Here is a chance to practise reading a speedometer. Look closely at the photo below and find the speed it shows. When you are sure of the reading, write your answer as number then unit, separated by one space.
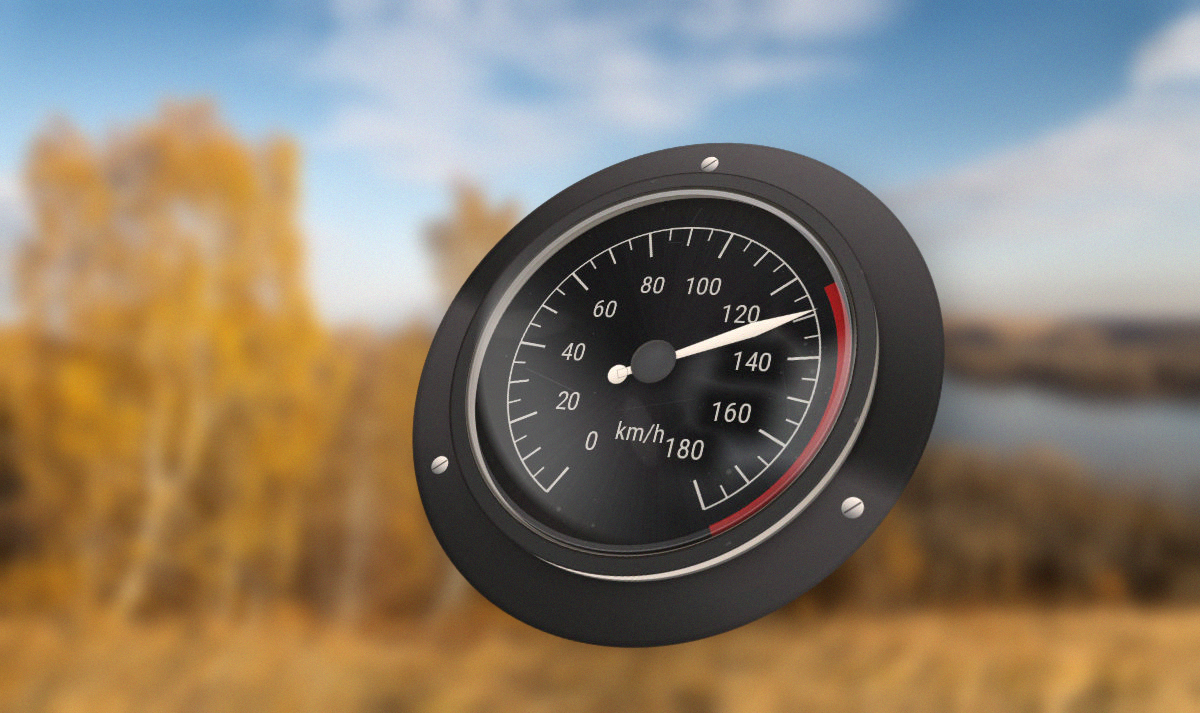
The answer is 130 km/h
